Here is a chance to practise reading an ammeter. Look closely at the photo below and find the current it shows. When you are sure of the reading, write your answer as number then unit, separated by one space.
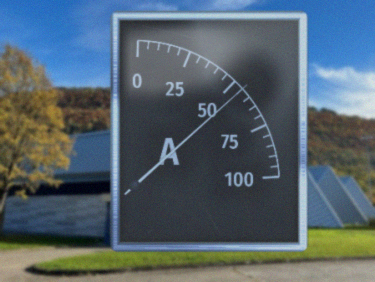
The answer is 55 A
